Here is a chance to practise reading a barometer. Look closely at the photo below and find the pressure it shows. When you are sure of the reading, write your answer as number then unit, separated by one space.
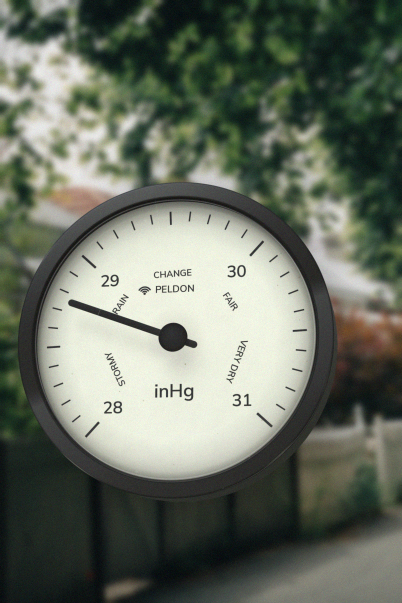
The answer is 28.75 inHg
